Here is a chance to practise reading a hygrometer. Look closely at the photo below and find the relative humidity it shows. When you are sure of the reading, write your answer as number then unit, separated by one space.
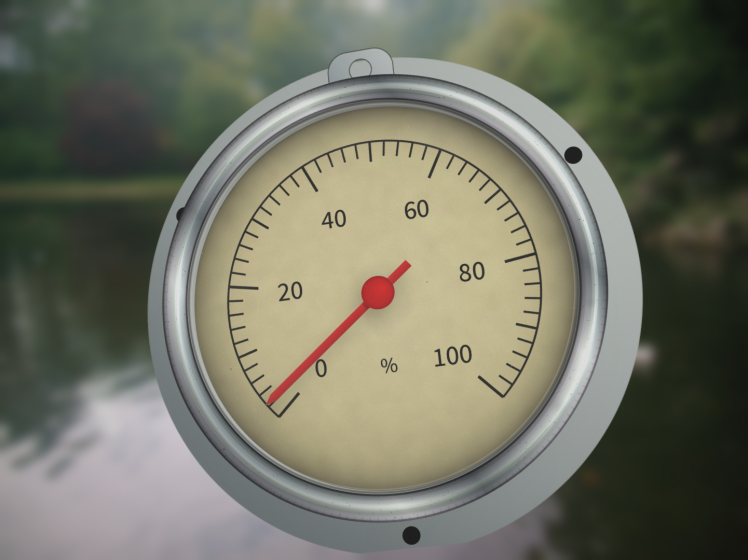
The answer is 2 %
